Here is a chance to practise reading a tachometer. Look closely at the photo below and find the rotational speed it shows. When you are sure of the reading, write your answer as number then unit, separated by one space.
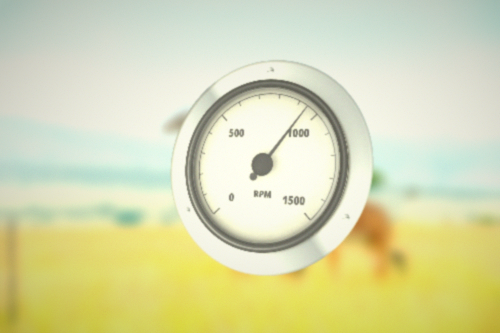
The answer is 950 rpm
